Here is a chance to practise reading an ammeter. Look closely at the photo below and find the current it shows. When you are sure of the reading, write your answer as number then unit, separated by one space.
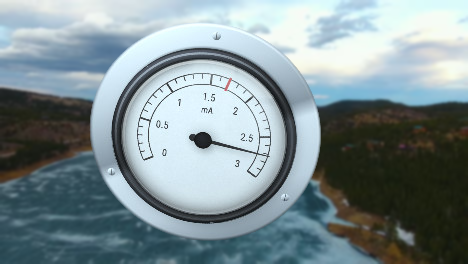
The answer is 2.7 mA
